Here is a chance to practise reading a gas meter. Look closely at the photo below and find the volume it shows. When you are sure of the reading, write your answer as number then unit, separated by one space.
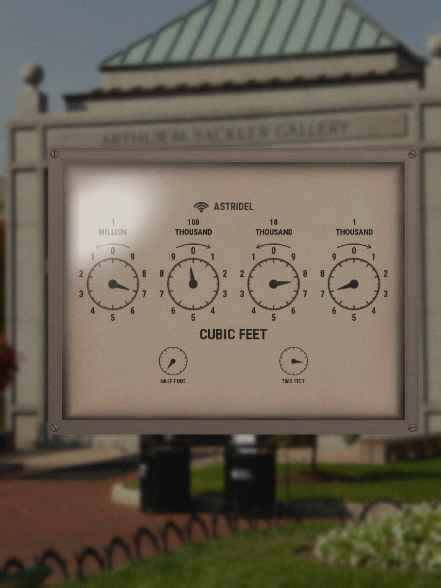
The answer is 697700 ft³
